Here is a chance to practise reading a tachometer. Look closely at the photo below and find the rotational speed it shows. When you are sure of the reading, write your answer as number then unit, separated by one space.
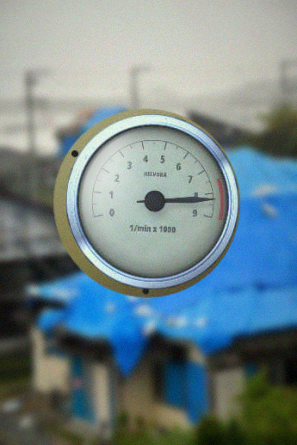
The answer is 8250 rpm
